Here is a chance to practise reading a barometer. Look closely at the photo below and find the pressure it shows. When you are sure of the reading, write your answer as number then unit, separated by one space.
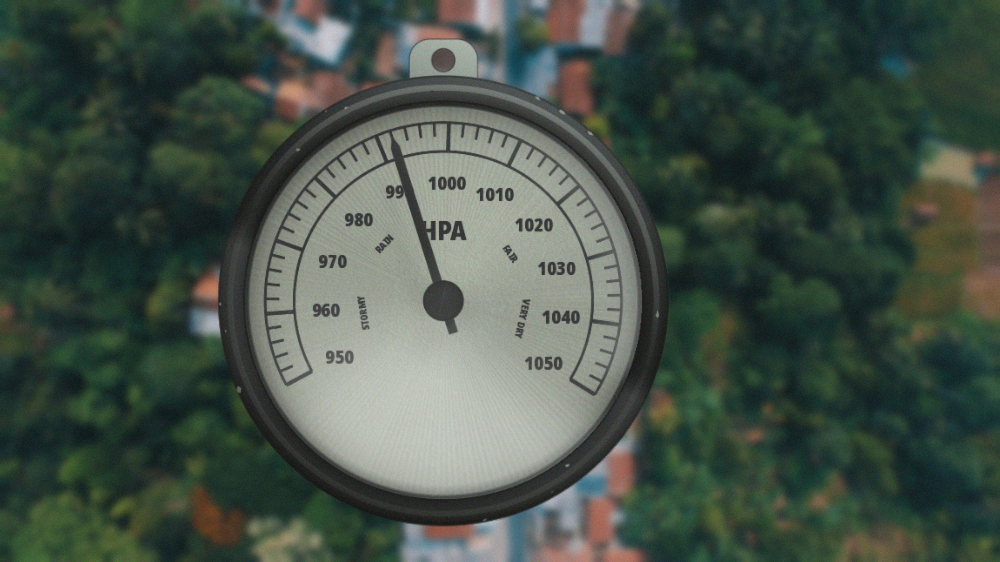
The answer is 992 hPa
